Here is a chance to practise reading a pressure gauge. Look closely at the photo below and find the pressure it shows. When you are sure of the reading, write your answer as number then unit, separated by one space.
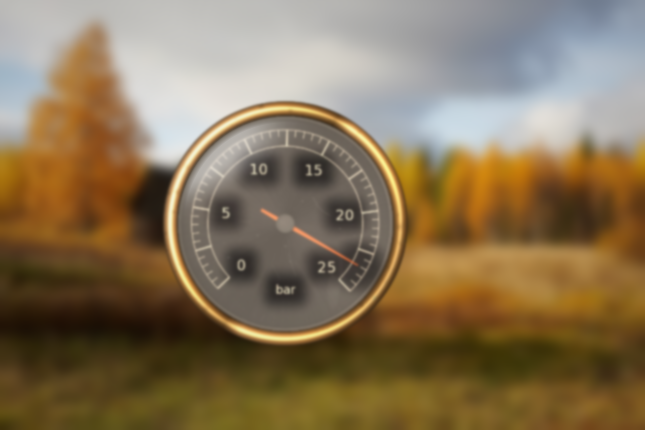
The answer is 23.5 bar
